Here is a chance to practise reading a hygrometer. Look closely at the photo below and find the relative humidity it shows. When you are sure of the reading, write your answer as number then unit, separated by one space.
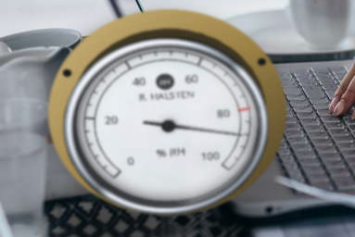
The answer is 88 %
